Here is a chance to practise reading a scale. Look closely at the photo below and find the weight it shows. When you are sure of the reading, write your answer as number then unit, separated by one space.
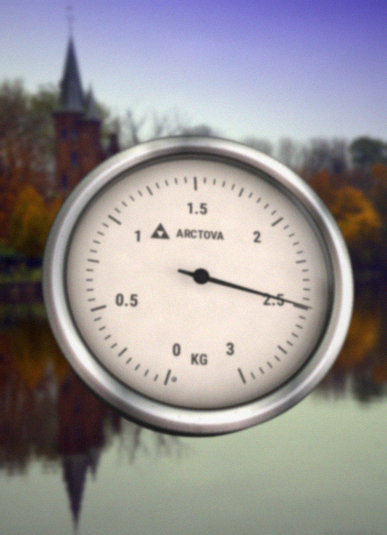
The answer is 2.5 kg
